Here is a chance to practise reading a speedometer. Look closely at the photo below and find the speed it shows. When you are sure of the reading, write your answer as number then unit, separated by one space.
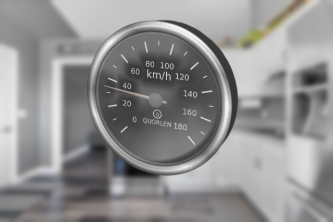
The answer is 35 km/h
